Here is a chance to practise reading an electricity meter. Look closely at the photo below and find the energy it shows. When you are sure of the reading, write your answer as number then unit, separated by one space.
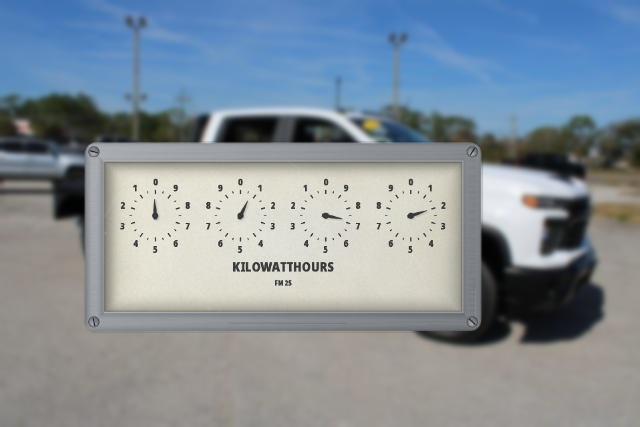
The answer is 72 kWh
